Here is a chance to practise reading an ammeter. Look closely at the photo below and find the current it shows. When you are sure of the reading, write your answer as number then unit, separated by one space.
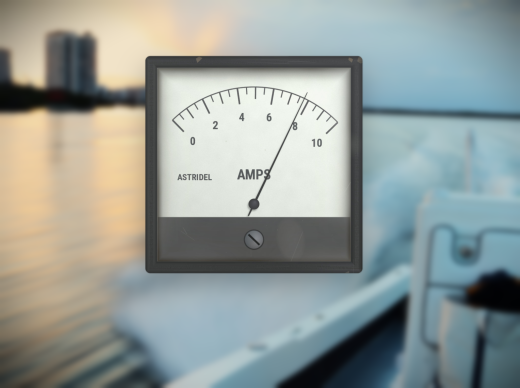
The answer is 7.75 A
